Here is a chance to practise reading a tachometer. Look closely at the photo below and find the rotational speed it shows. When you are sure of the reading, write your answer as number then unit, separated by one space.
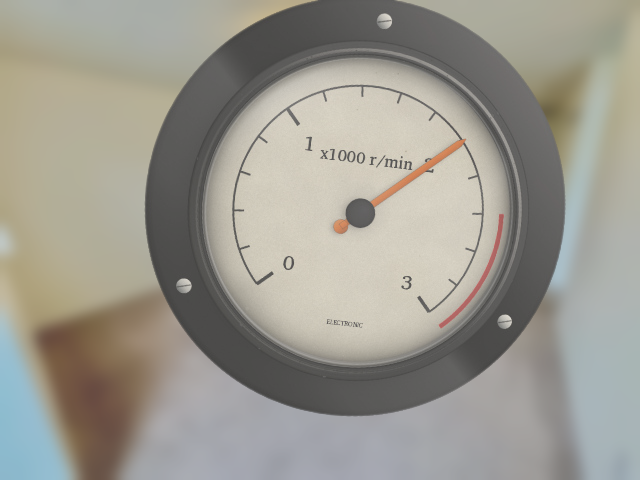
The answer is 2000 rpm
